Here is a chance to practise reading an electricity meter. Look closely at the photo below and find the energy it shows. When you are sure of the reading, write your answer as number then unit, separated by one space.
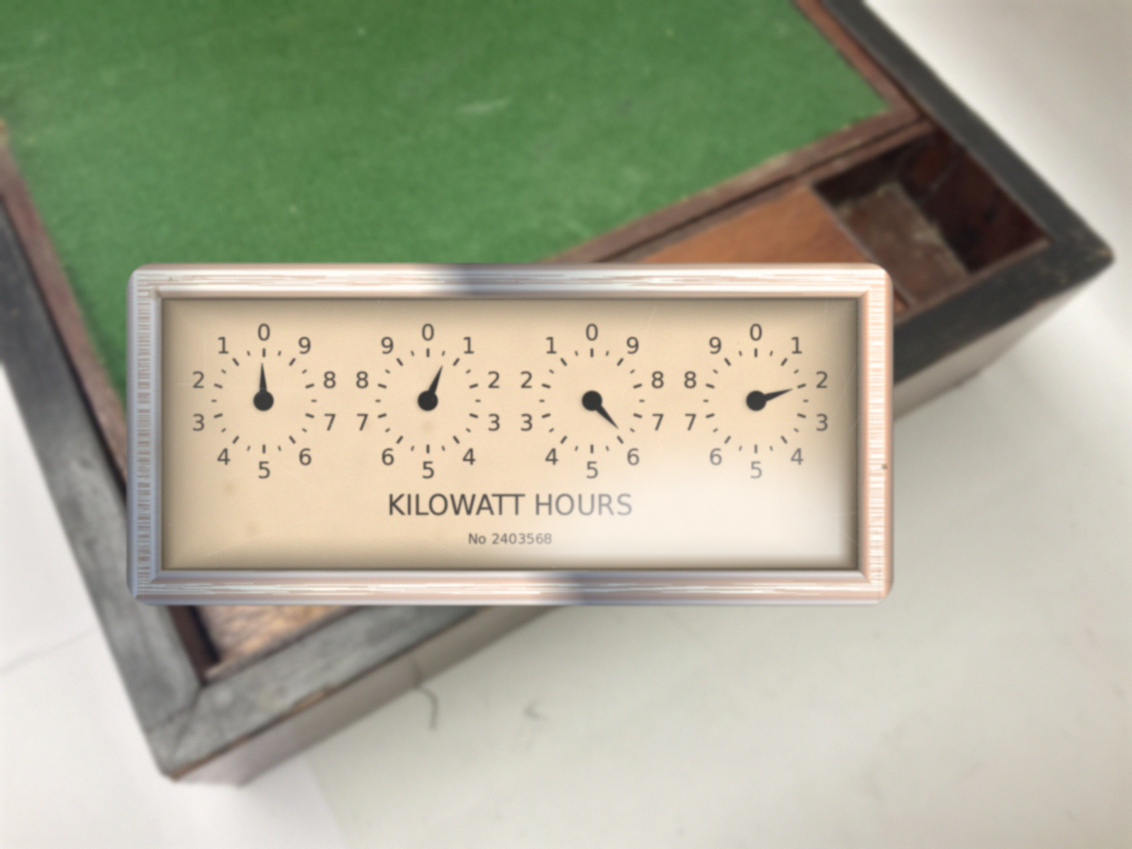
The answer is 62 kWh
